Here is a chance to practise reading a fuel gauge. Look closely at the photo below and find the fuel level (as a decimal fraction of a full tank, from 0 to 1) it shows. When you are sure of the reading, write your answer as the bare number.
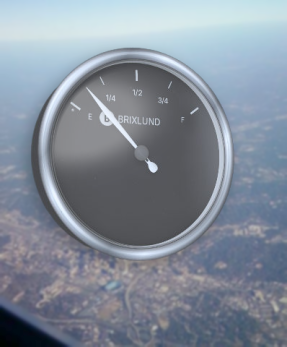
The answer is 0.125
